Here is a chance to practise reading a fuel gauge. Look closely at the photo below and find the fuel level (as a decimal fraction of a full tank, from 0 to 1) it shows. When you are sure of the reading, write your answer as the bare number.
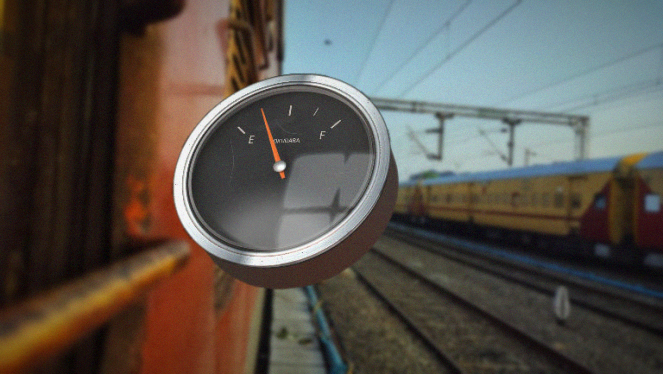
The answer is 0.25
